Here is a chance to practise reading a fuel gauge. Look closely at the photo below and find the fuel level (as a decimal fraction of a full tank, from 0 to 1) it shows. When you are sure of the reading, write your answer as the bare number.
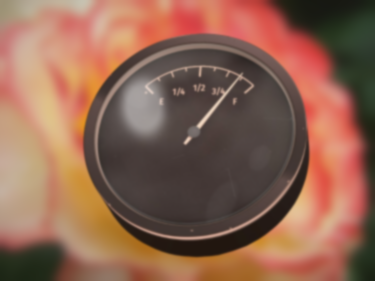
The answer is 0.875
